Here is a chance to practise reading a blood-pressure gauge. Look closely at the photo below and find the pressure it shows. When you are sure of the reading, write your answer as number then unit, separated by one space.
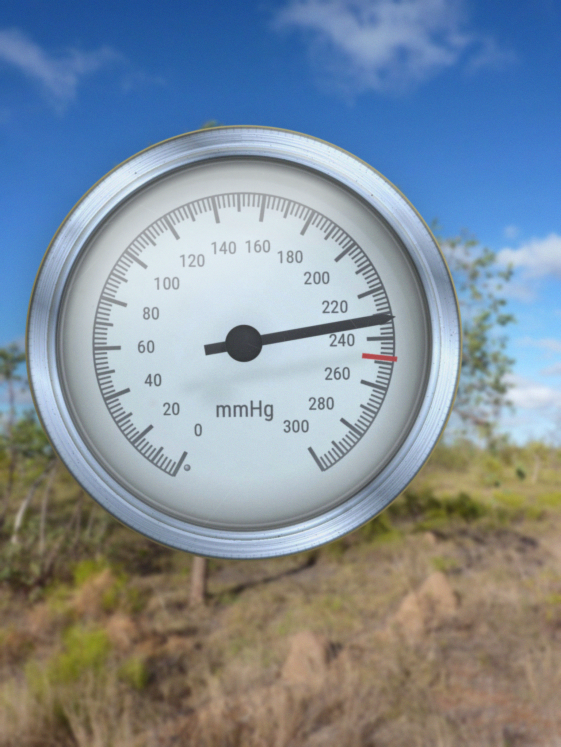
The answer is 232 mmHg
